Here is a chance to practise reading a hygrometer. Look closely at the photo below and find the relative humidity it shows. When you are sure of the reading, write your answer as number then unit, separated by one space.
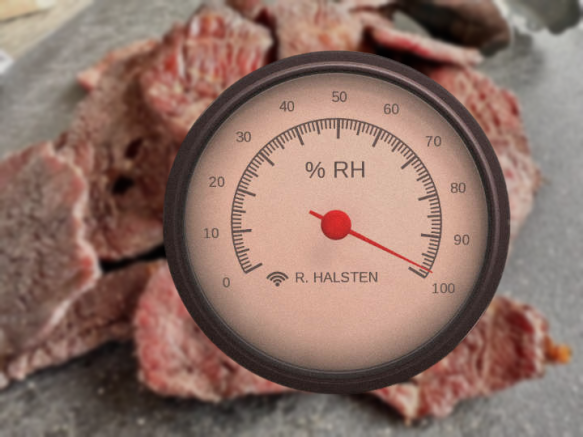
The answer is 98 %
